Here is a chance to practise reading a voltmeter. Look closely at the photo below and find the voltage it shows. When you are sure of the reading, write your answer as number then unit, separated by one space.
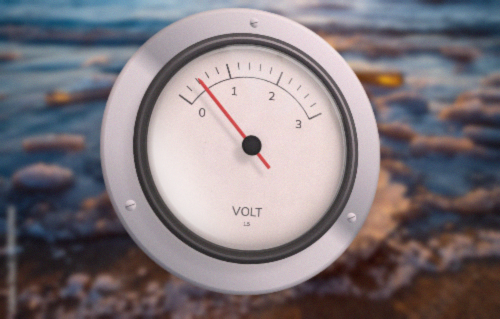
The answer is 0.4 V
